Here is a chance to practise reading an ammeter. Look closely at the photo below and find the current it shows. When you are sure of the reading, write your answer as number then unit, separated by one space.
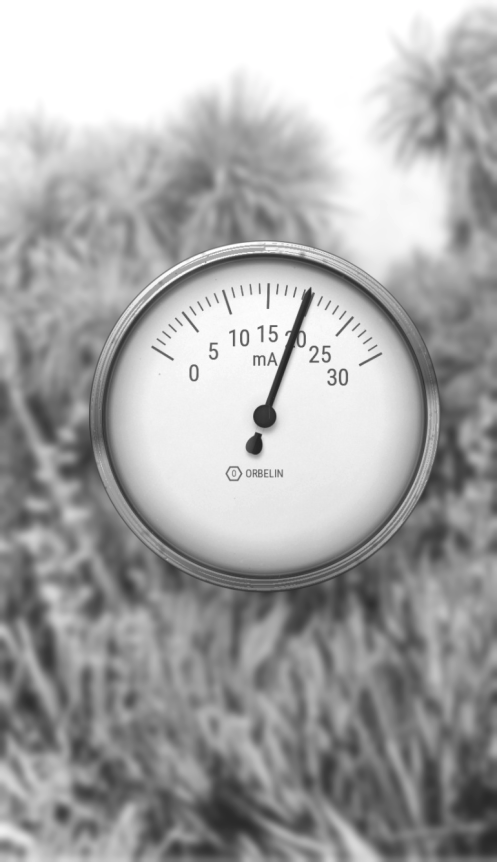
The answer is 19.5 mA
